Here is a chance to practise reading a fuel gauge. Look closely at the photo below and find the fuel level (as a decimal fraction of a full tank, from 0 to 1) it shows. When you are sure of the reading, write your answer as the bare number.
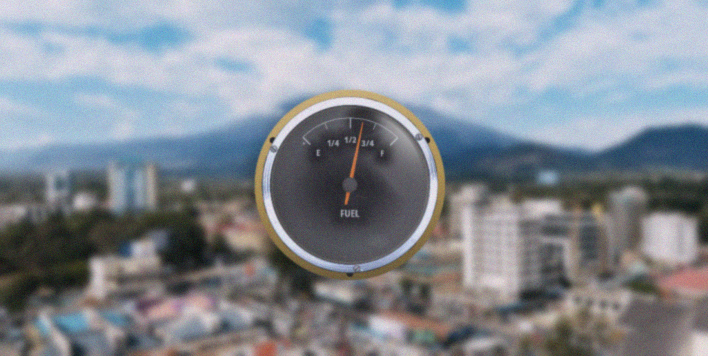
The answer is 0.625
